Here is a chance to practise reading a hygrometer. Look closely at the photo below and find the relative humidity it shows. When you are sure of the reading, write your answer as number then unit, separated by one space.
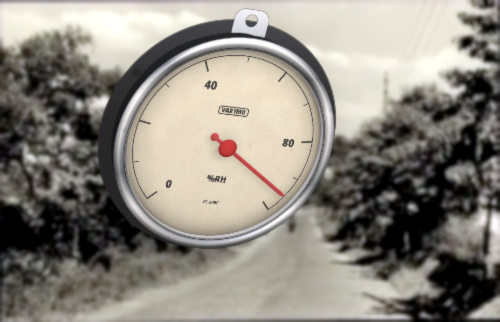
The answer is 95 %
